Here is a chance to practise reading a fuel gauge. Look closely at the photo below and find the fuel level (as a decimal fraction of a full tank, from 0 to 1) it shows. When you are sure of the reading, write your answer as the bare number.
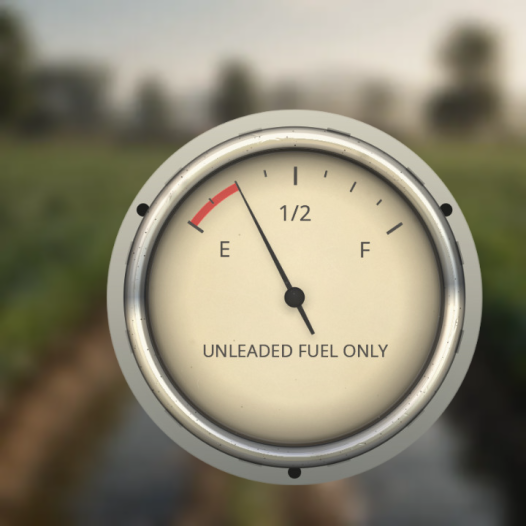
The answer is 0.25
